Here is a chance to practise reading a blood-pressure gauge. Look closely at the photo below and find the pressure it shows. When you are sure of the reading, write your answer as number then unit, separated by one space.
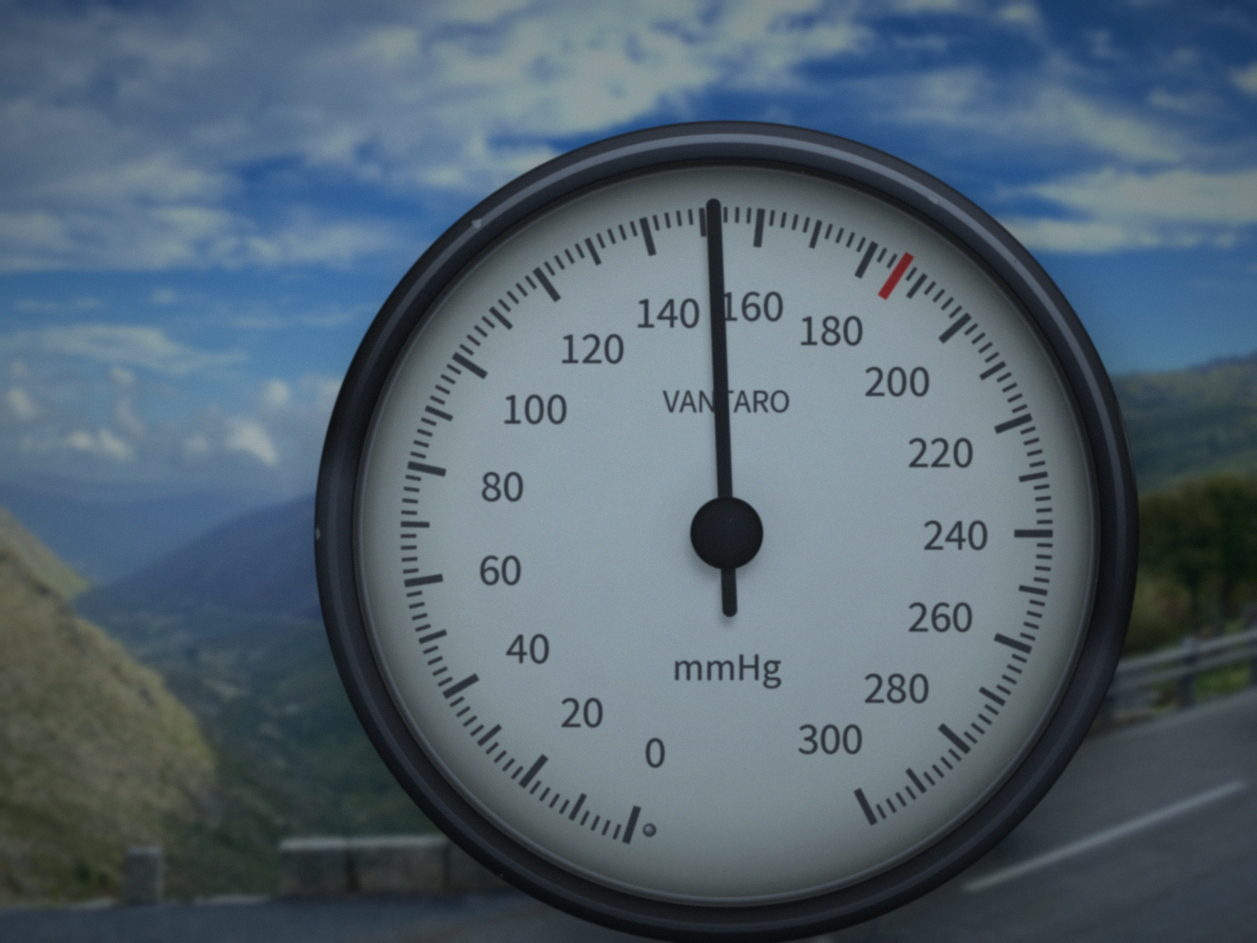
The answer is 152 mmHg
